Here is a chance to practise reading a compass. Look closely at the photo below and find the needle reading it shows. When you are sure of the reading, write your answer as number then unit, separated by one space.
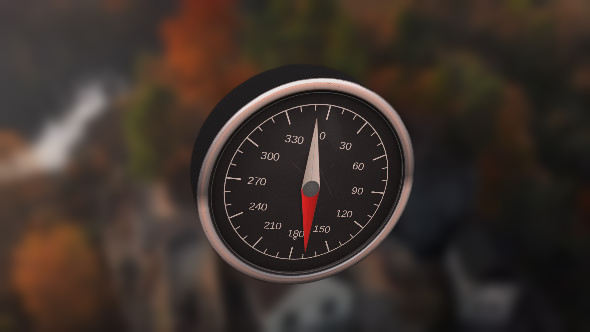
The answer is 170 °
